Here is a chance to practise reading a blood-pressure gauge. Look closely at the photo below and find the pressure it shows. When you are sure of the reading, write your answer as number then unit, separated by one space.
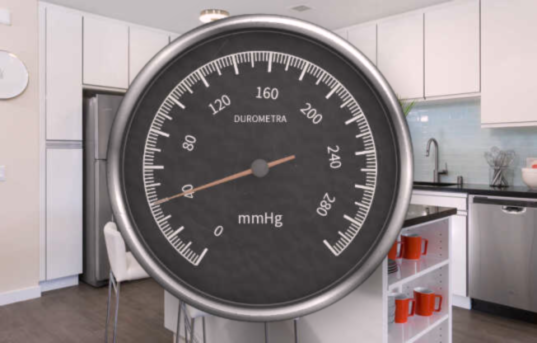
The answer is 40 mmHg
